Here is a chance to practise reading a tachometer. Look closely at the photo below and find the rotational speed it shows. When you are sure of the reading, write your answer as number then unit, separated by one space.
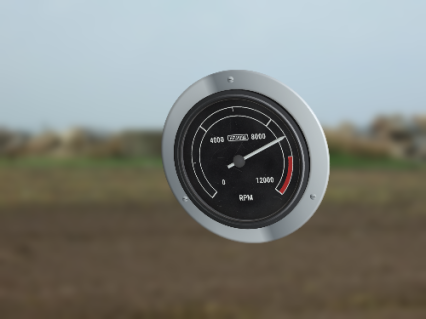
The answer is 9000 rpm
